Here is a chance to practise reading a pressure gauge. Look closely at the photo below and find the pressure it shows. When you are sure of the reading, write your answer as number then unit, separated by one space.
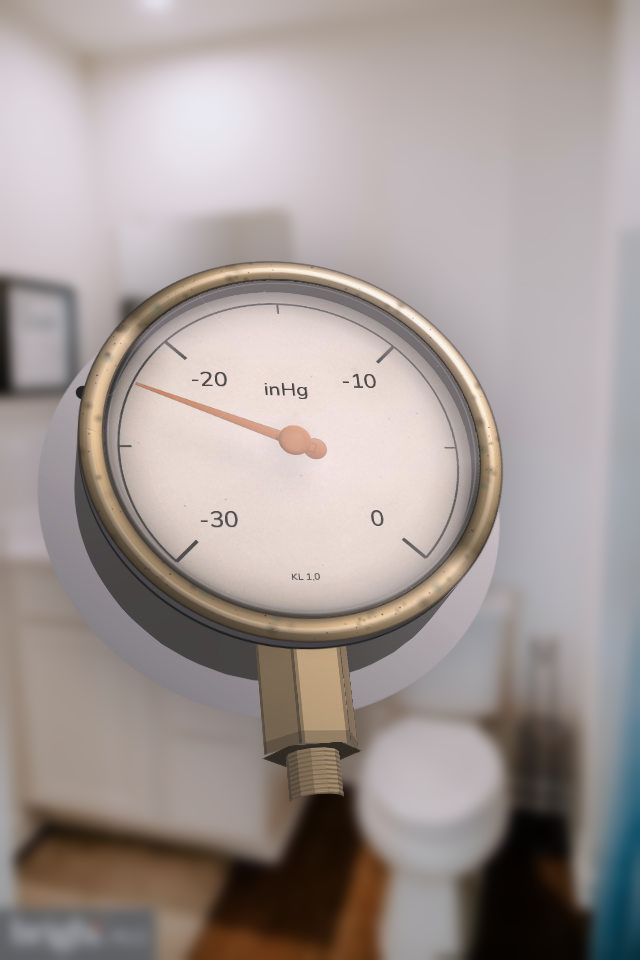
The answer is -22.5 inHg
